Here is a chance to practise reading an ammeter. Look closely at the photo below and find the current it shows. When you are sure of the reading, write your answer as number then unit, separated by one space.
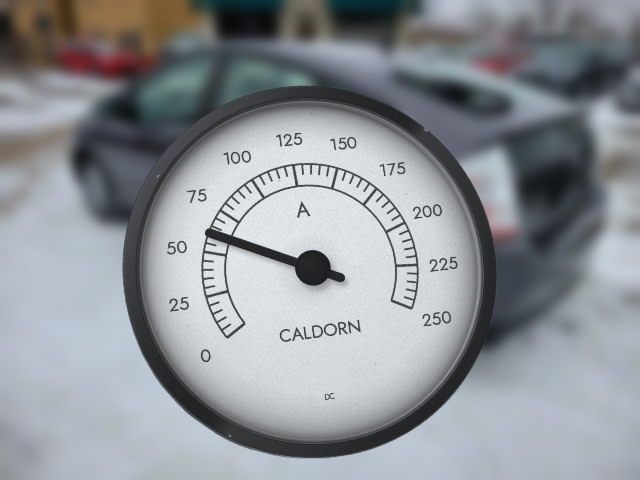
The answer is 60 A
